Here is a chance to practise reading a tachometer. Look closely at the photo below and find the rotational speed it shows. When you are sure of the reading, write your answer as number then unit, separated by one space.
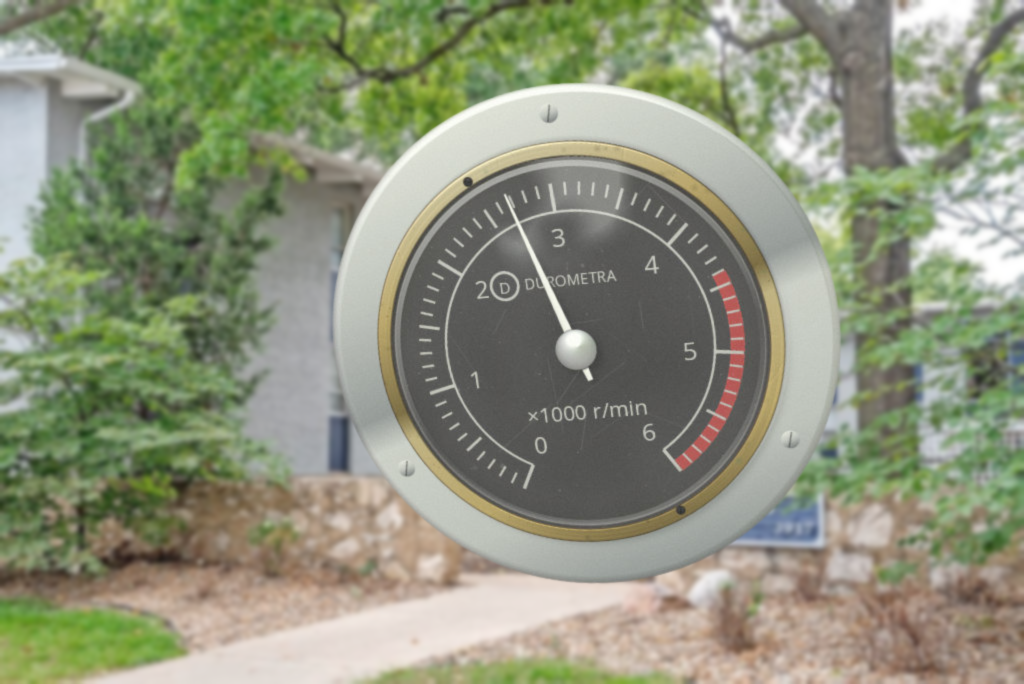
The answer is 2700 rpm
